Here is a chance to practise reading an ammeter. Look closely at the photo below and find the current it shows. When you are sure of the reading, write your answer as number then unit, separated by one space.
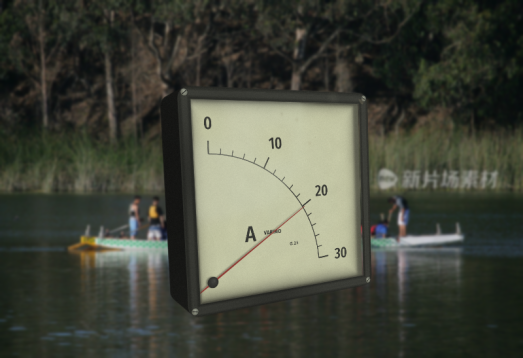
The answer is 20 A
